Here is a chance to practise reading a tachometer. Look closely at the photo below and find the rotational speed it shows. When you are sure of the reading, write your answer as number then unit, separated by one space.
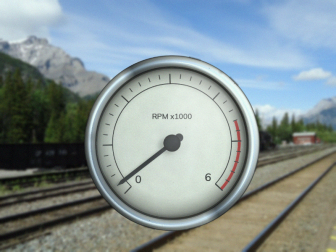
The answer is 200 rpm
